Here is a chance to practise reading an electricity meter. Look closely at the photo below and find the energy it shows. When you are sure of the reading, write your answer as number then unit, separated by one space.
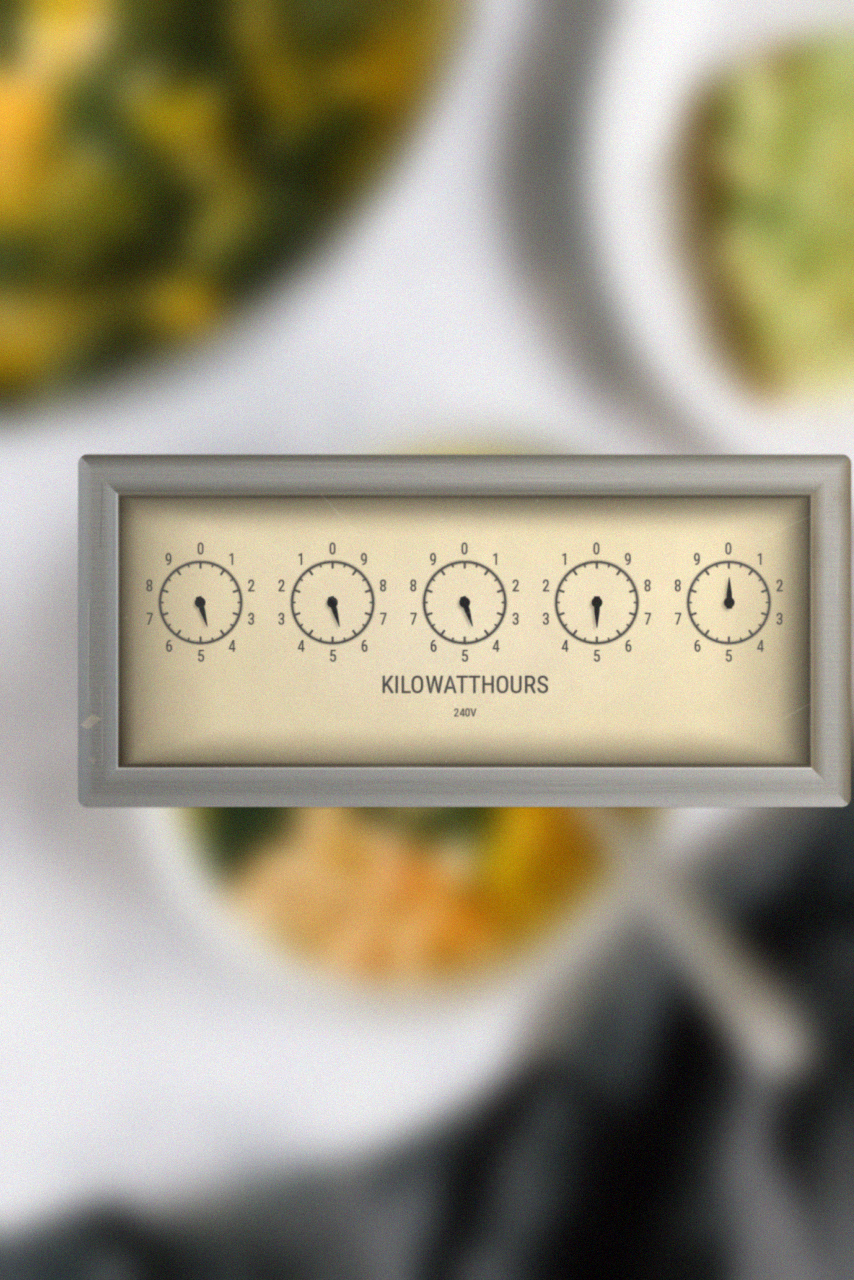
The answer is 45450 kWh
